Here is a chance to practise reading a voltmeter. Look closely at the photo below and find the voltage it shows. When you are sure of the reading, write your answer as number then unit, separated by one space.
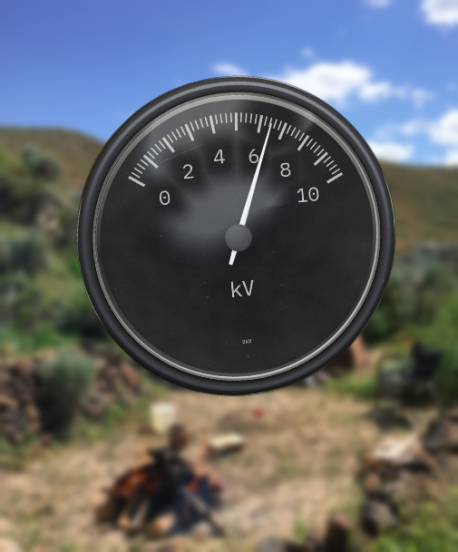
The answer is 6.4 kV
